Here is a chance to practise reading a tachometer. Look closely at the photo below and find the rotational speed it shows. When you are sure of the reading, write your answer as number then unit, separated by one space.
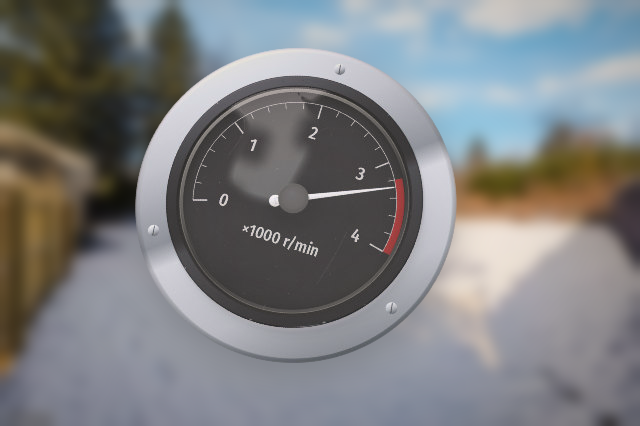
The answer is 3300 rpm
